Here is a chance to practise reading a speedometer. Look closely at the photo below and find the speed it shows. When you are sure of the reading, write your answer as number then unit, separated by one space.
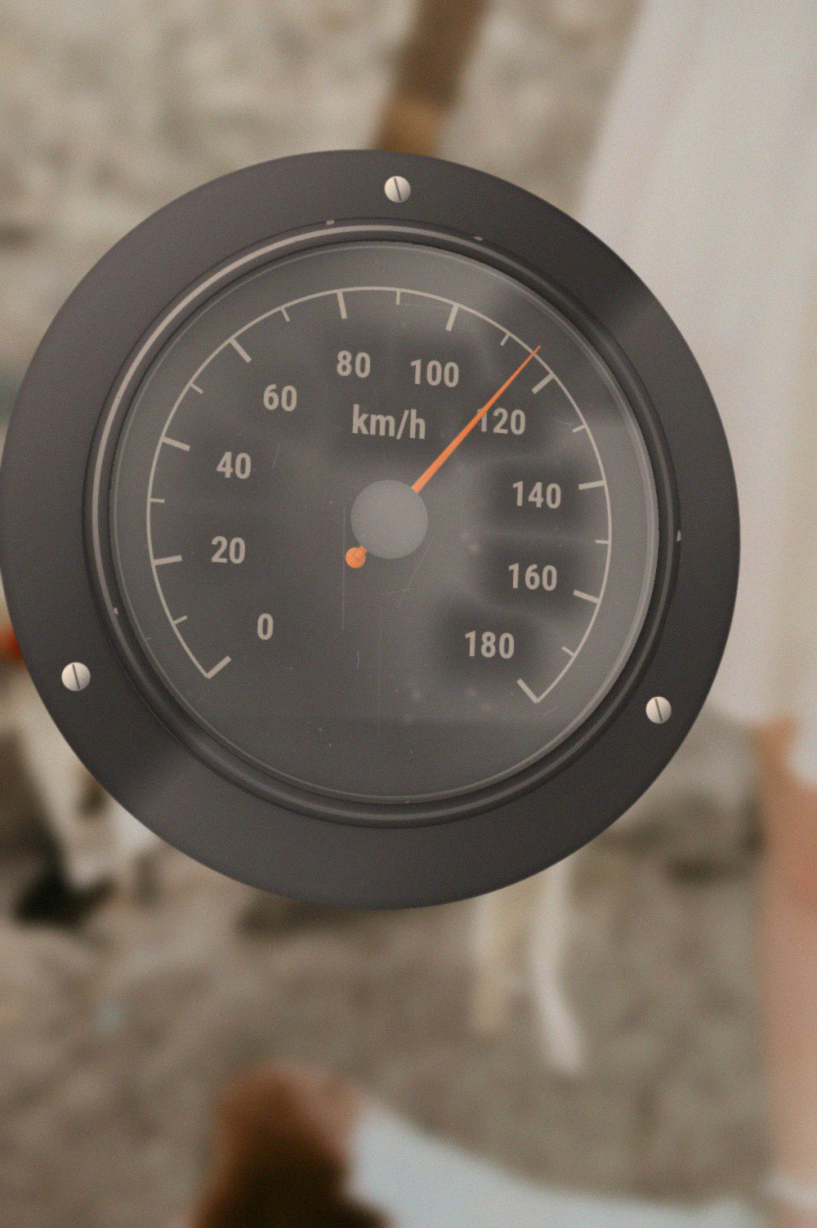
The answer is 115 km/h
